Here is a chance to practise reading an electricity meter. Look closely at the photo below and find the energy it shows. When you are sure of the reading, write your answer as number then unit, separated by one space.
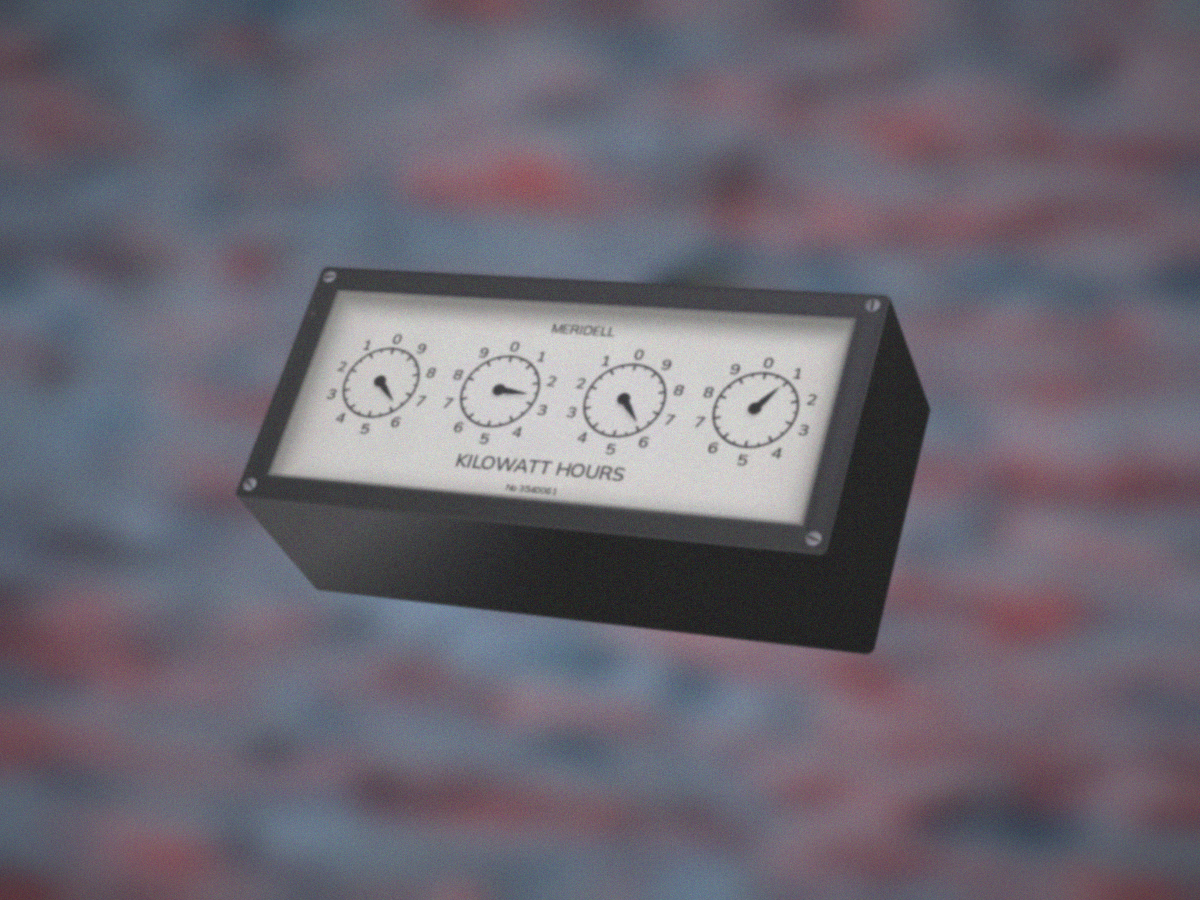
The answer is 6261 kWh
